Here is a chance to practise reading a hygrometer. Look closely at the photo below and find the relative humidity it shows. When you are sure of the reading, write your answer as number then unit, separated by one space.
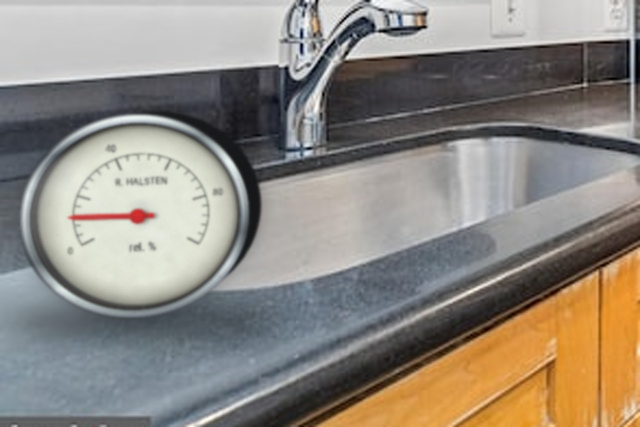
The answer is 12 %
